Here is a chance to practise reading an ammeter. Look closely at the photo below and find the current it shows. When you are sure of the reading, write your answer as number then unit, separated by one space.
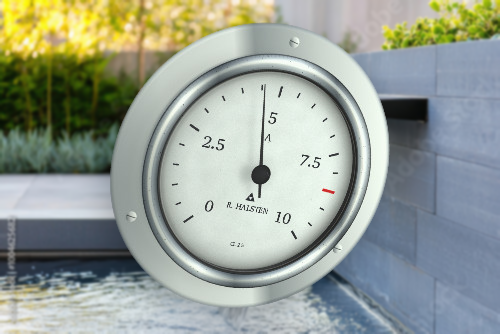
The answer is 4.5 A
